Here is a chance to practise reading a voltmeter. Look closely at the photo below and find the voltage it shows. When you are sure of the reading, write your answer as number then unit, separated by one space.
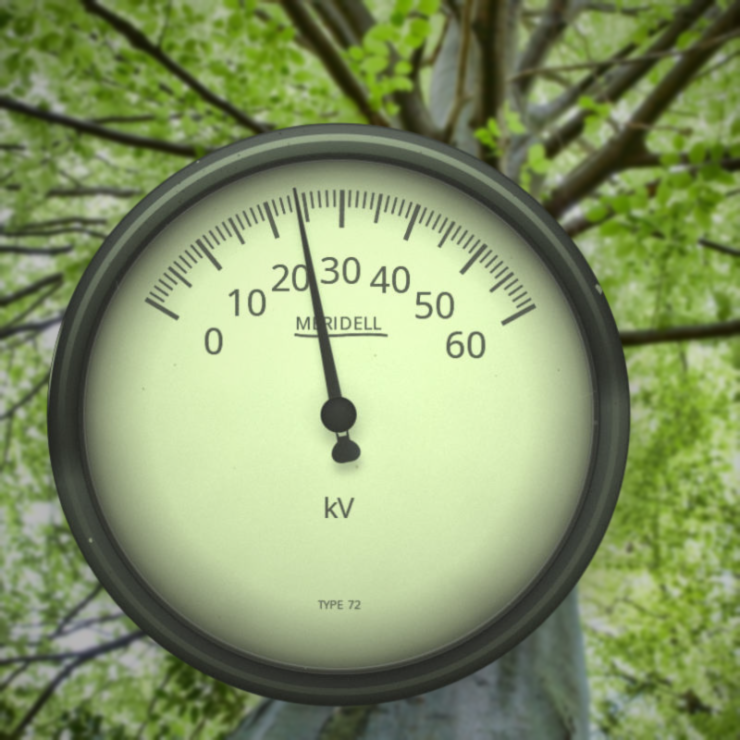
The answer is 24 kV
